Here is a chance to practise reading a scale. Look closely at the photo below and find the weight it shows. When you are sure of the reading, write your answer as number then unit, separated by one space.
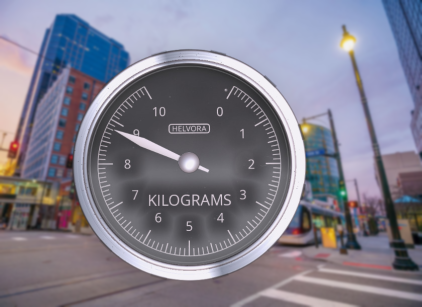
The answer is 8.8 kg
